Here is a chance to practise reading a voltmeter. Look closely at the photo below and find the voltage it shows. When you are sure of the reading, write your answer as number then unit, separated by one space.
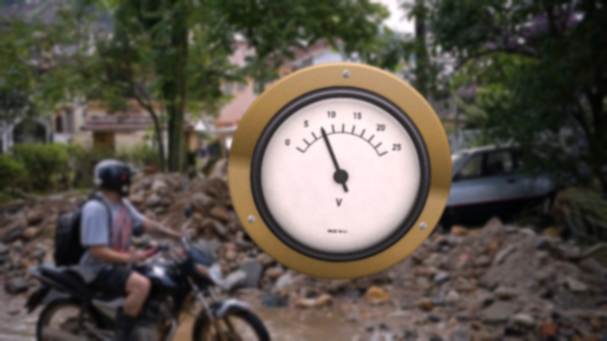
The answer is 7.5 V
